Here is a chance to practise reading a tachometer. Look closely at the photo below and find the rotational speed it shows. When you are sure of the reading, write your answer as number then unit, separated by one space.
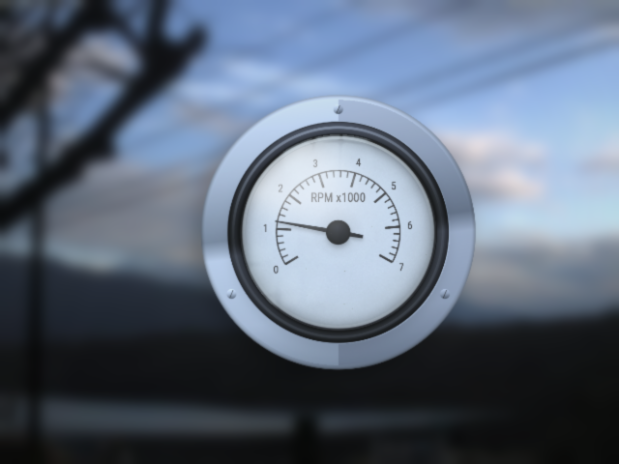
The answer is 1200 rpm
